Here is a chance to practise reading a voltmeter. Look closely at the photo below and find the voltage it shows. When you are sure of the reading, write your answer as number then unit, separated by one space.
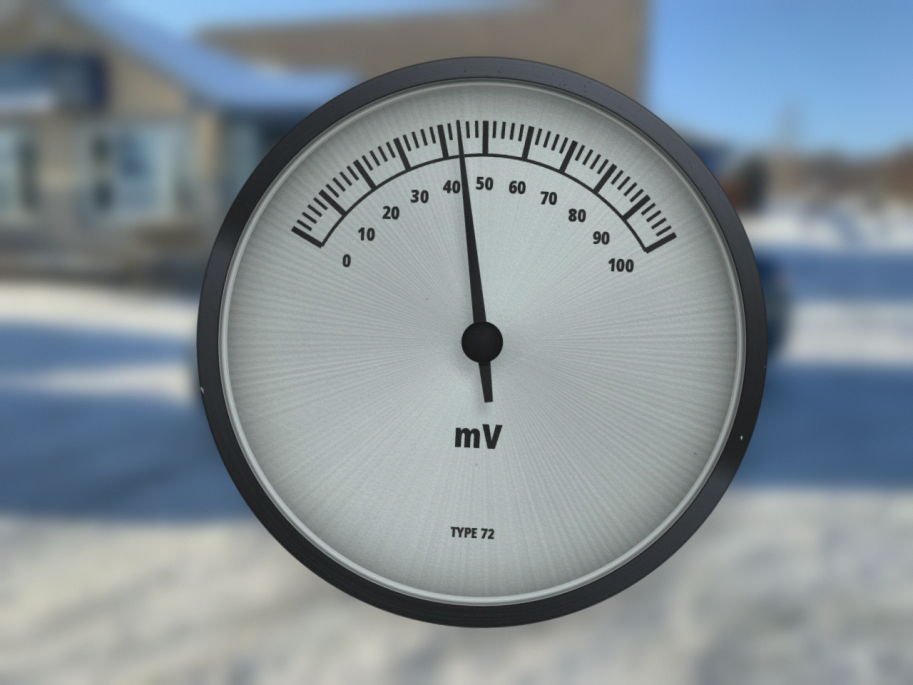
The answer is 44 mV
